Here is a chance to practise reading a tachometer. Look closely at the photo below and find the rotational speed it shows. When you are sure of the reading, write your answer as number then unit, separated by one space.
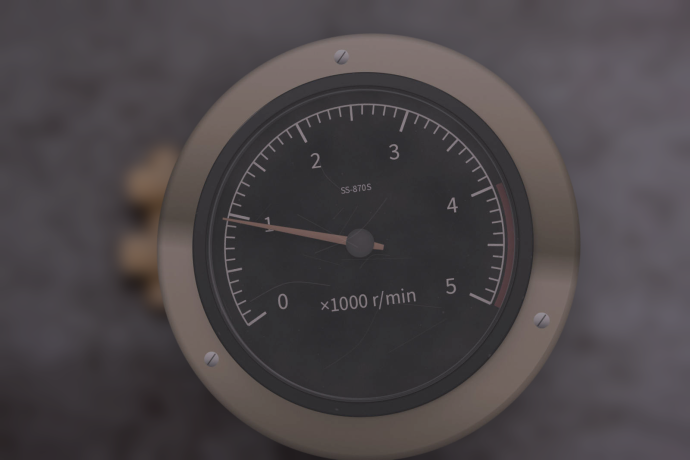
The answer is 950 rpm
